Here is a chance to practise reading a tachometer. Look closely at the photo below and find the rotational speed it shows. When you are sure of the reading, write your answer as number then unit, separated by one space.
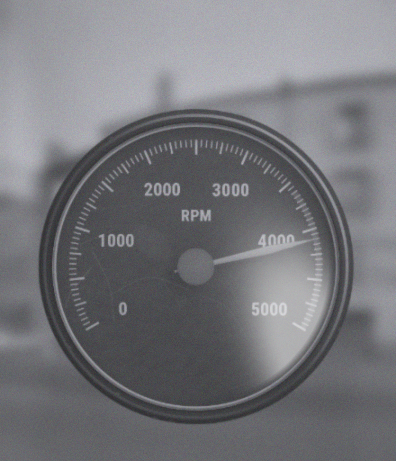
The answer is 4100 rpm
